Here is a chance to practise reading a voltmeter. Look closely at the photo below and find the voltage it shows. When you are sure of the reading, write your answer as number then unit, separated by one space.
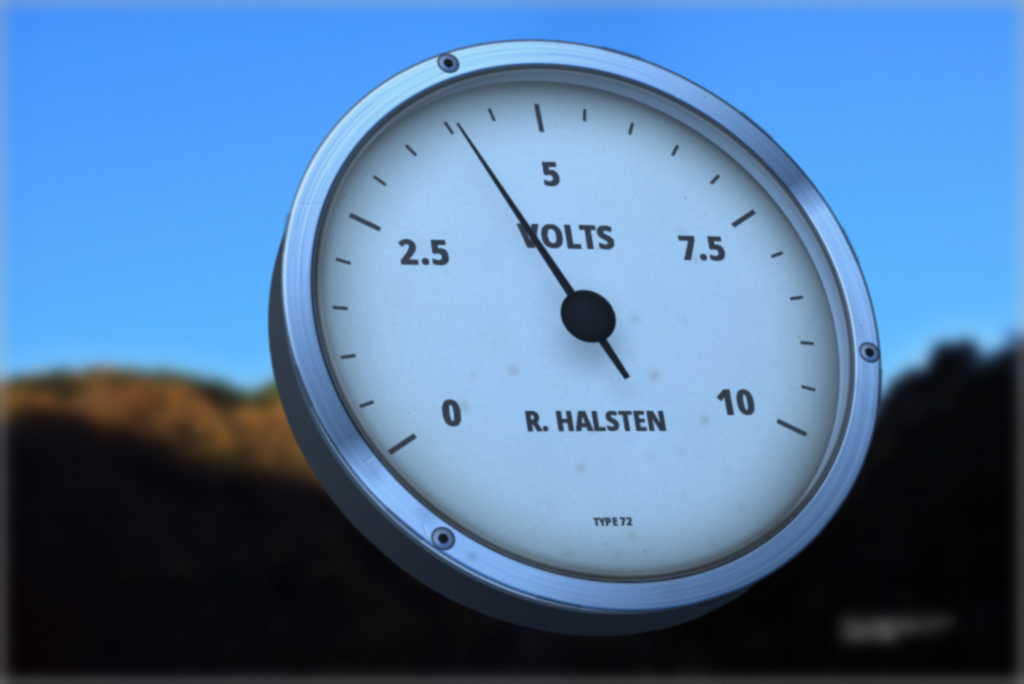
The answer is 4 V
